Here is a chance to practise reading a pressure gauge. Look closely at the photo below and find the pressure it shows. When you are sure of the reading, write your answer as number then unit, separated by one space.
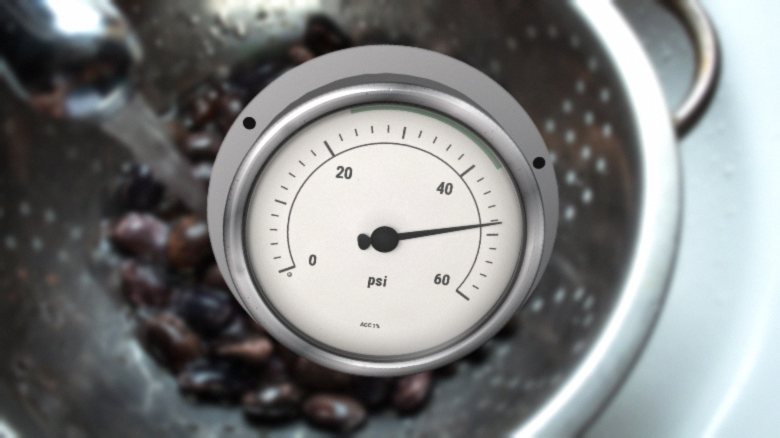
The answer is 48 psi
